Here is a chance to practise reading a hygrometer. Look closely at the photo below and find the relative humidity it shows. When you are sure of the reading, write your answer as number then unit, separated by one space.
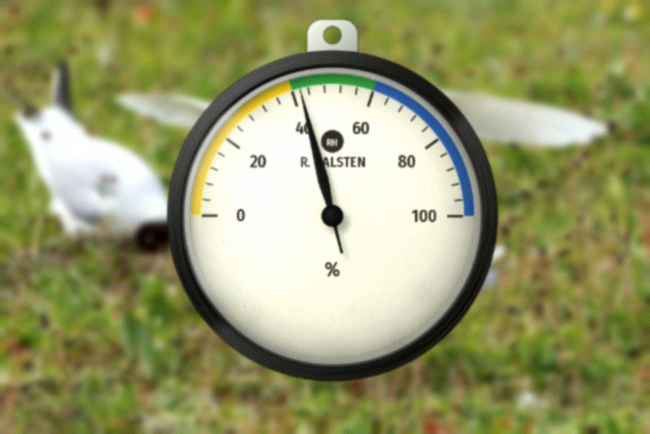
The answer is 42 %
